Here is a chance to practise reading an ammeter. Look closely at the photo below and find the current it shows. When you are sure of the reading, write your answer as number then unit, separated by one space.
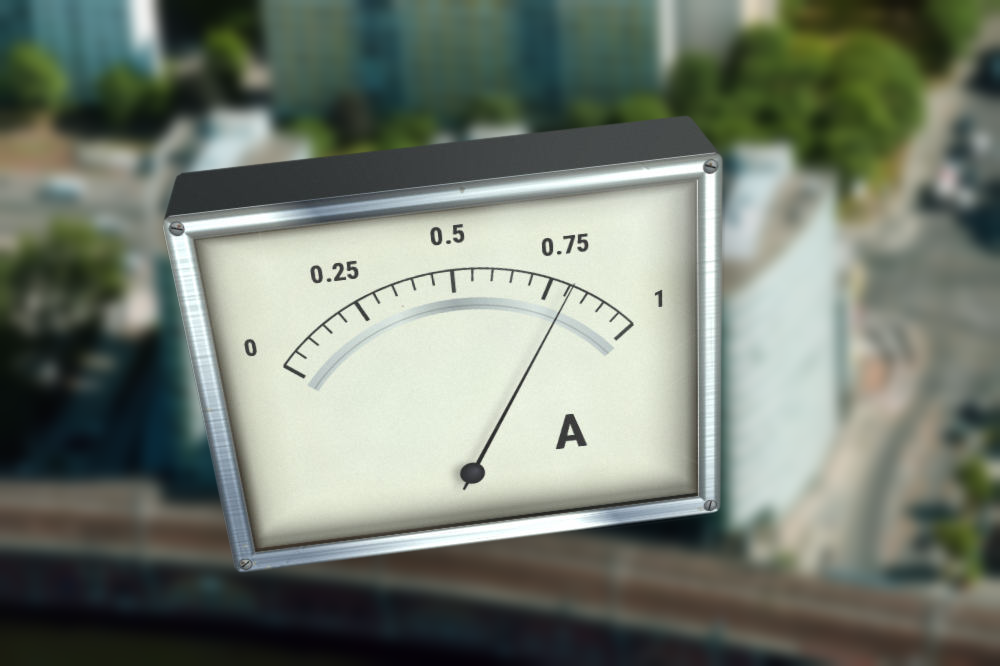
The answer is 0.8 A
